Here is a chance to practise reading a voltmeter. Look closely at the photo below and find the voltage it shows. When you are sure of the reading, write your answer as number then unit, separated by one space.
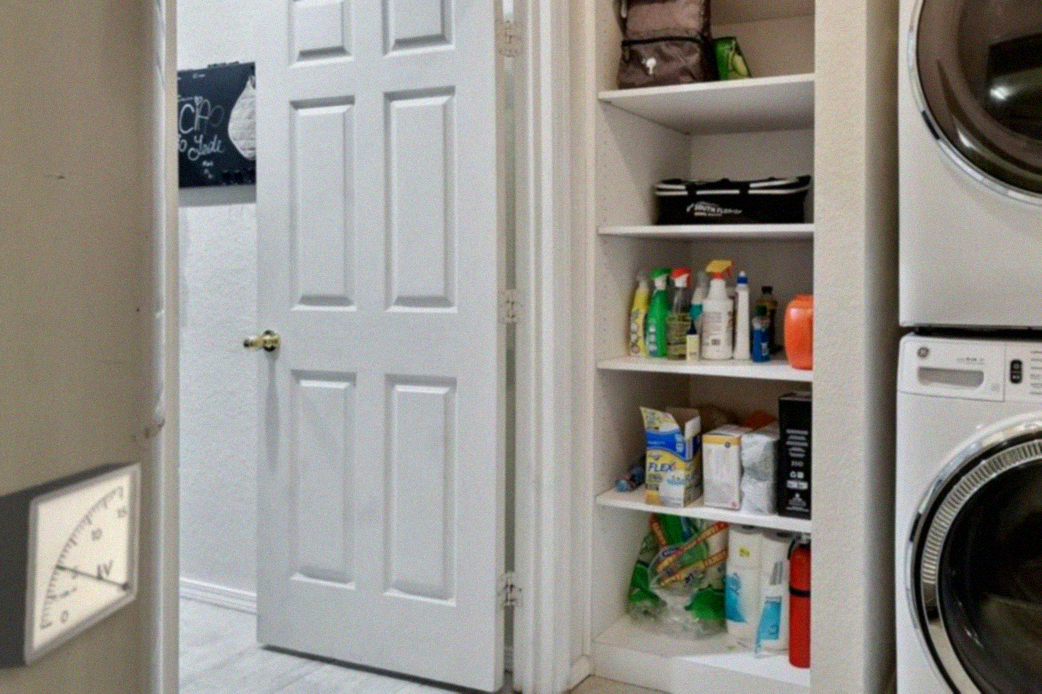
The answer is 5 kV
